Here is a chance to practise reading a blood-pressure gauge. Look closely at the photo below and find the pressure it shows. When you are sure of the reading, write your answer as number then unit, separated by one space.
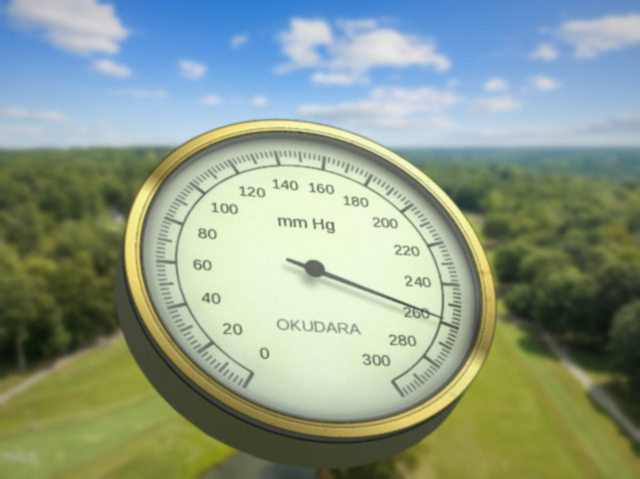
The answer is 260 mmHg
